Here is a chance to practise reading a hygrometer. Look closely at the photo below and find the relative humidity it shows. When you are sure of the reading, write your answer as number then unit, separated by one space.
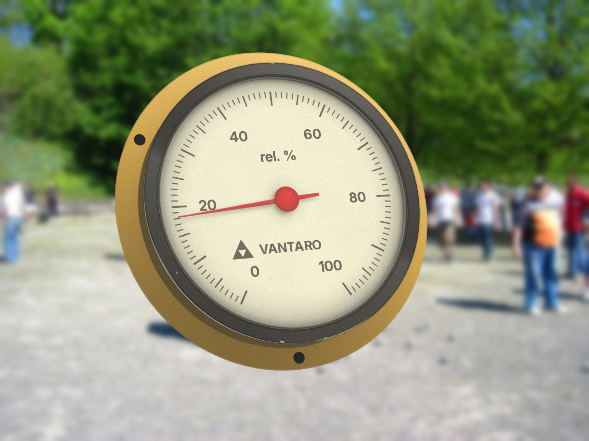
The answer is 18 %
